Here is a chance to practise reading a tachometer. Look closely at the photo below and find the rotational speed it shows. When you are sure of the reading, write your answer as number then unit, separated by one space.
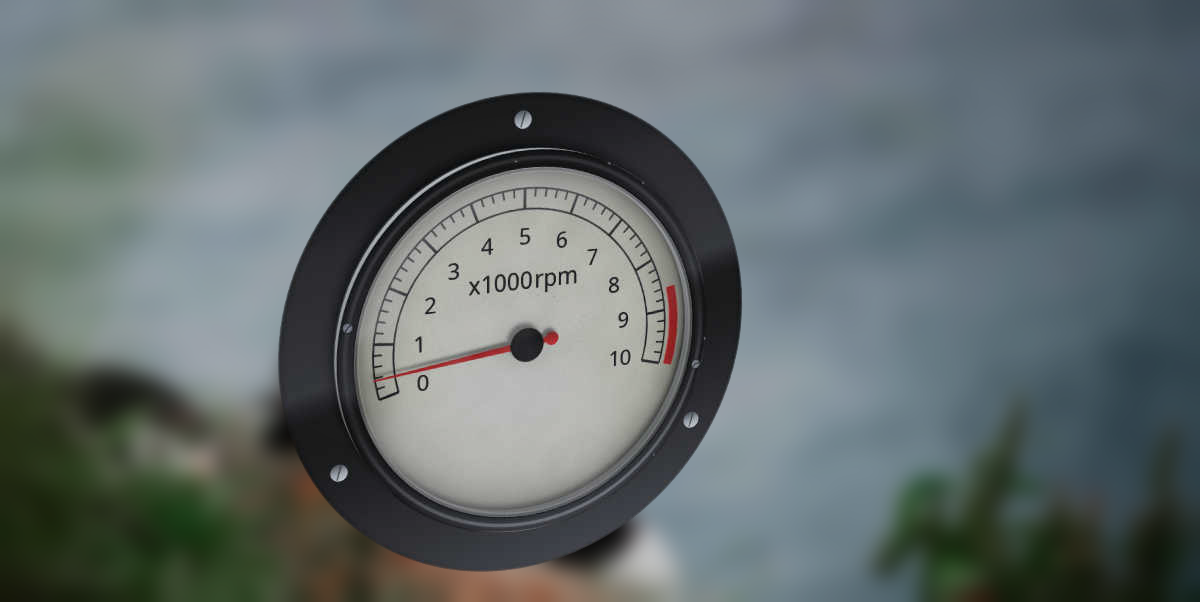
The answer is 400 rpm
